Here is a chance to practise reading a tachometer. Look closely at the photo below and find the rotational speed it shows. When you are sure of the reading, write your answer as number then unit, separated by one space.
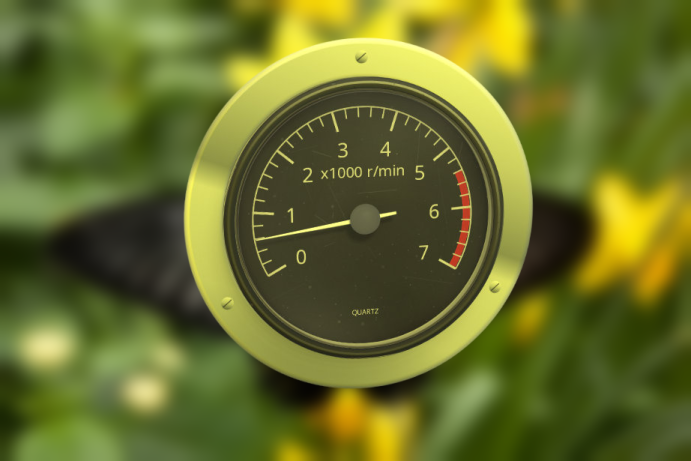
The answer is 600 rpm
